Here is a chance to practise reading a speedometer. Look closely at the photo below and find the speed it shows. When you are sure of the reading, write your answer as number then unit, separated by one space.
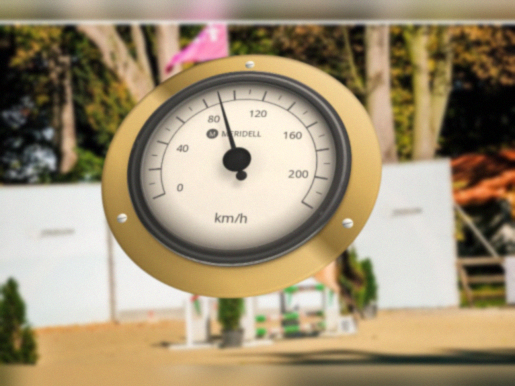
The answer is 90 km/h
